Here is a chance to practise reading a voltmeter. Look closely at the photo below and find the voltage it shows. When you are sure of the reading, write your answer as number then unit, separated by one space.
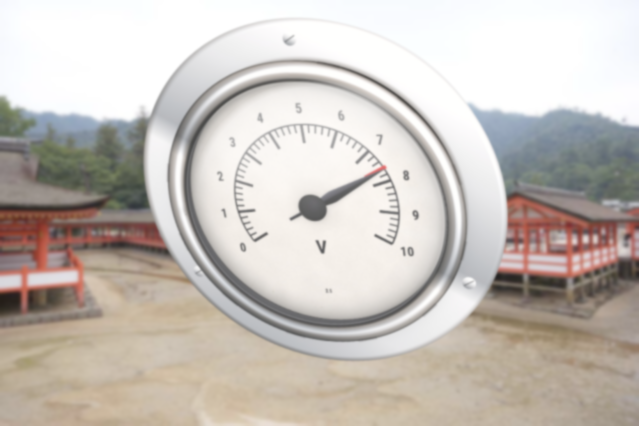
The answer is 7.6 V
